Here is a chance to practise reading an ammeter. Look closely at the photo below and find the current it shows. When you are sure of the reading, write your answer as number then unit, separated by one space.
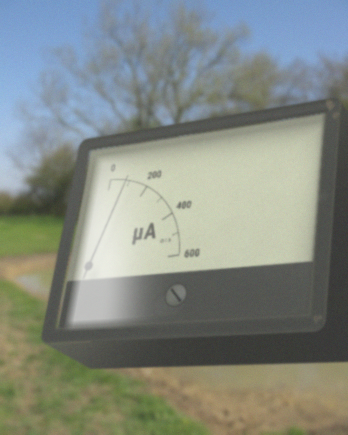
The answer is 100 µA
